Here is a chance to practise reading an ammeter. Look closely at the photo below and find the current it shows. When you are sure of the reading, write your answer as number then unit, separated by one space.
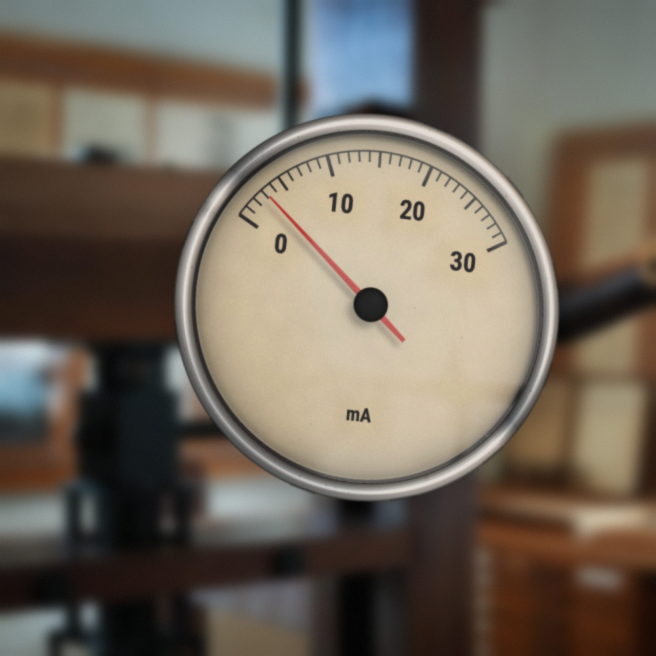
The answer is 3 mA
